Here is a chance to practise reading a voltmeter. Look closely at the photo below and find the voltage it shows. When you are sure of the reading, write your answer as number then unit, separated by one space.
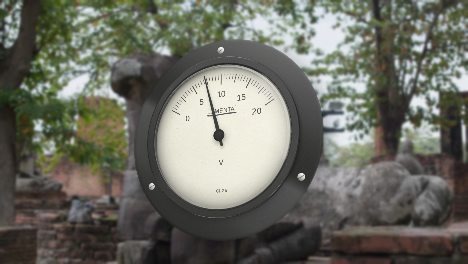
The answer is 7.5 V
